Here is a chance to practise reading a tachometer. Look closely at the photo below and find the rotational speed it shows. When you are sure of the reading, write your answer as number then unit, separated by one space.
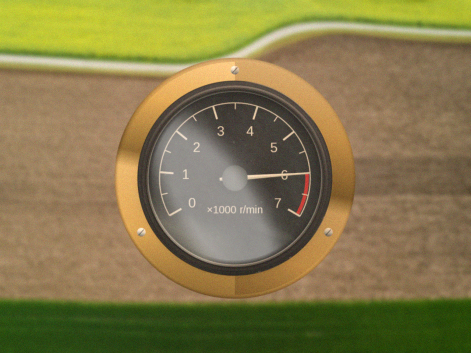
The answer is 6000 rpm
